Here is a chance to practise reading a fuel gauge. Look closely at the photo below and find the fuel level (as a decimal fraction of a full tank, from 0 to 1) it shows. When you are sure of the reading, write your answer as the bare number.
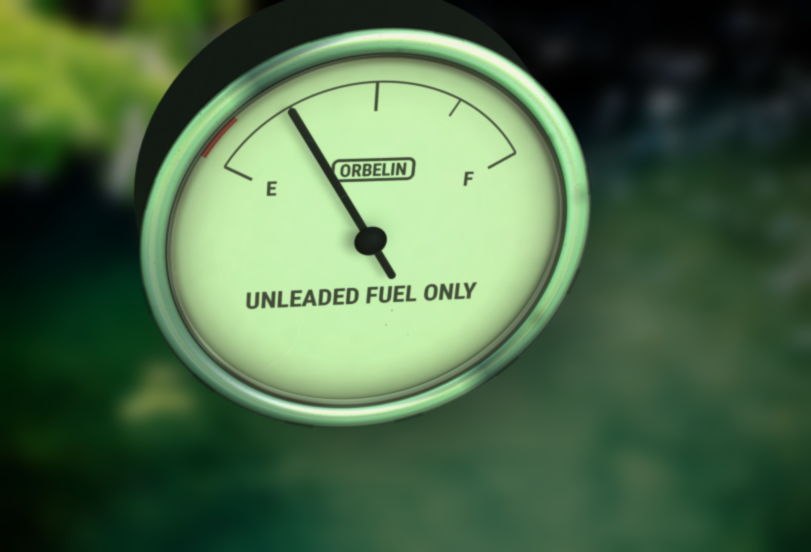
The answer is 0.25
